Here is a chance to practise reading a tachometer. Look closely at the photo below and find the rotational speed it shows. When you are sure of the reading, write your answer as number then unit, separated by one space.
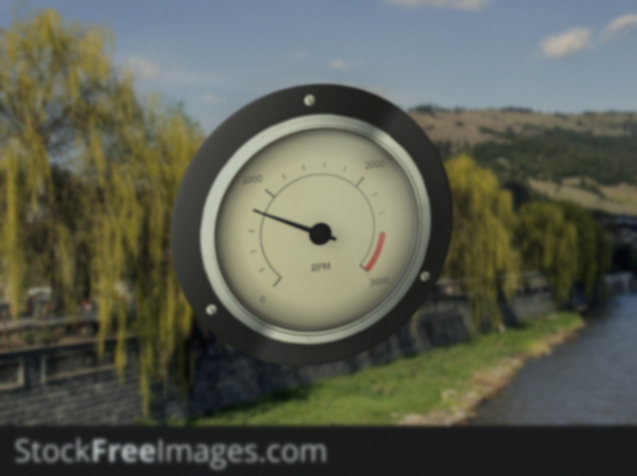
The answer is 800 rpm
